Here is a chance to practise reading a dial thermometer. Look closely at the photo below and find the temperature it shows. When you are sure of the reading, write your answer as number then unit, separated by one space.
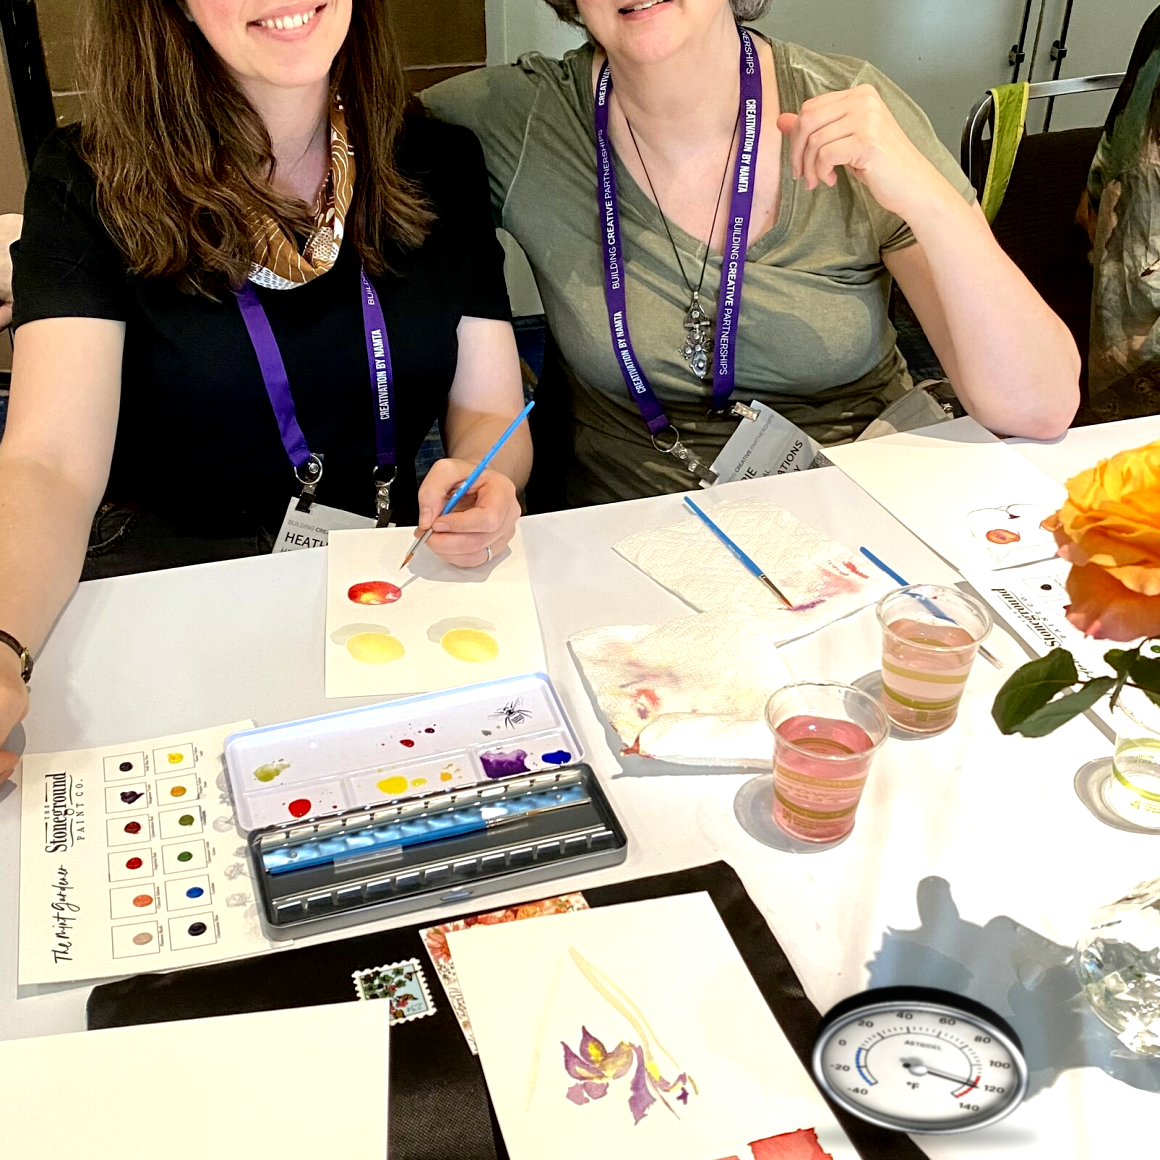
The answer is 120 °F
